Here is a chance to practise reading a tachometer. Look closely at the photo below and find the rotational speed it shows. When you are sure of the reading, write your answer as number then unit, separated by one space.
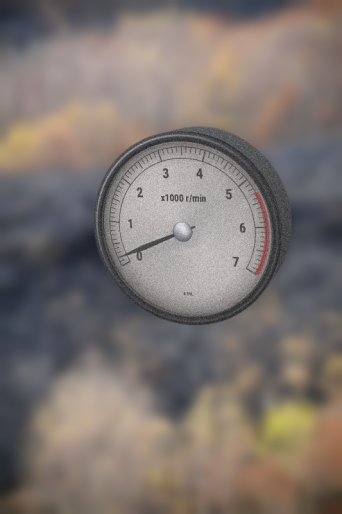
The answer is 200 rpm
